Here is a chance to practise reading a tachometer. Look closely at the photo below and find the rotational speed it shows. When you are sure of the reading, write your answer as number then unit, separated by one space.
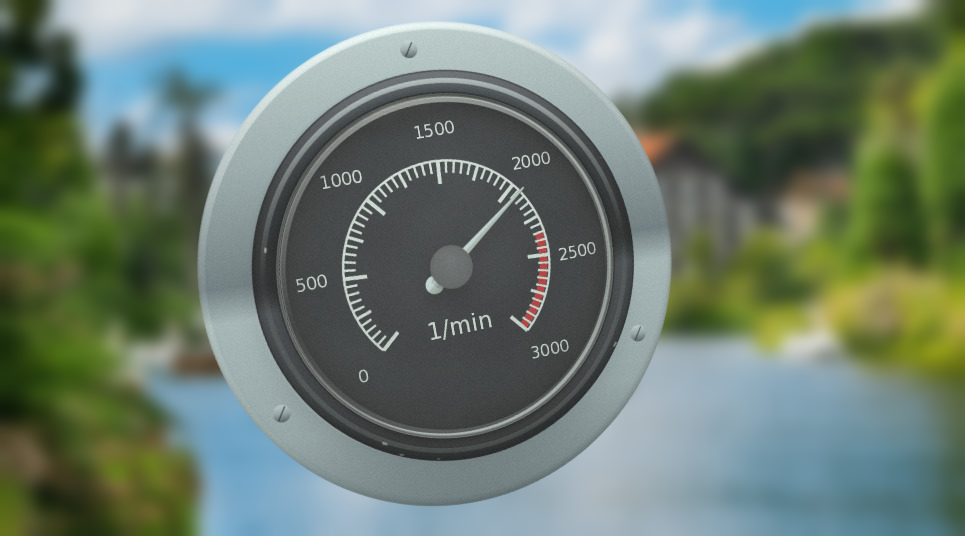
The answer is 2050 rpm
